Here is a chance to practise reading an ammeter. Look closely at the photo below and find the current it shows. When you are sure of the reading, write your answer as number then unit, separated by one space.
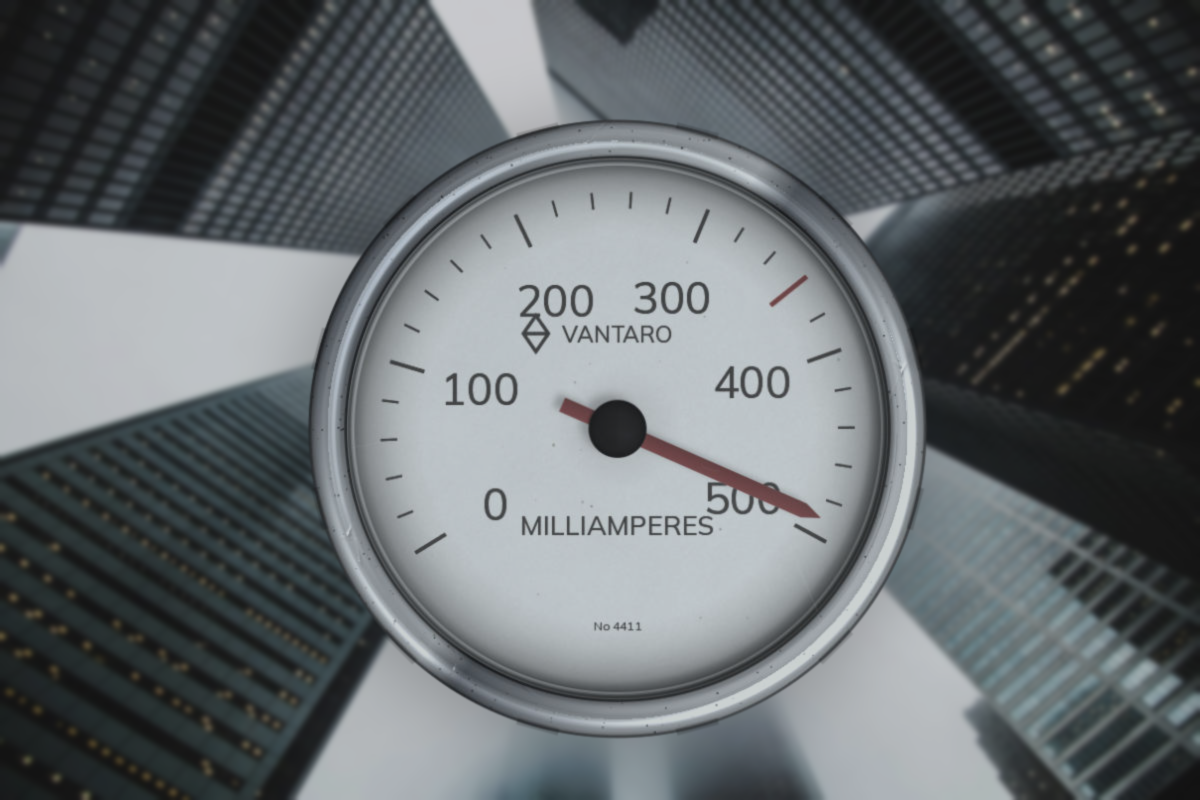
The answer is 490 mA
